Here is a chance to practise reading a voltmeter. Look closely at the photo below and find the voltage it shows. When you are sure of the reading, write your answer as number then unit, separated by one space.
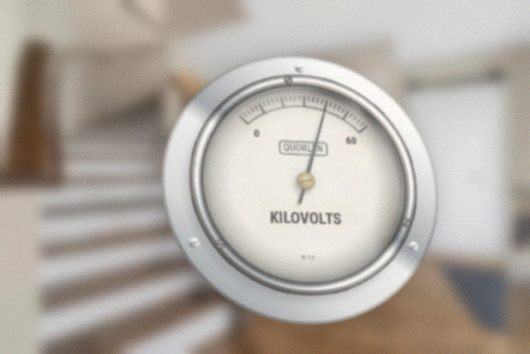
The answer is 40 kV
